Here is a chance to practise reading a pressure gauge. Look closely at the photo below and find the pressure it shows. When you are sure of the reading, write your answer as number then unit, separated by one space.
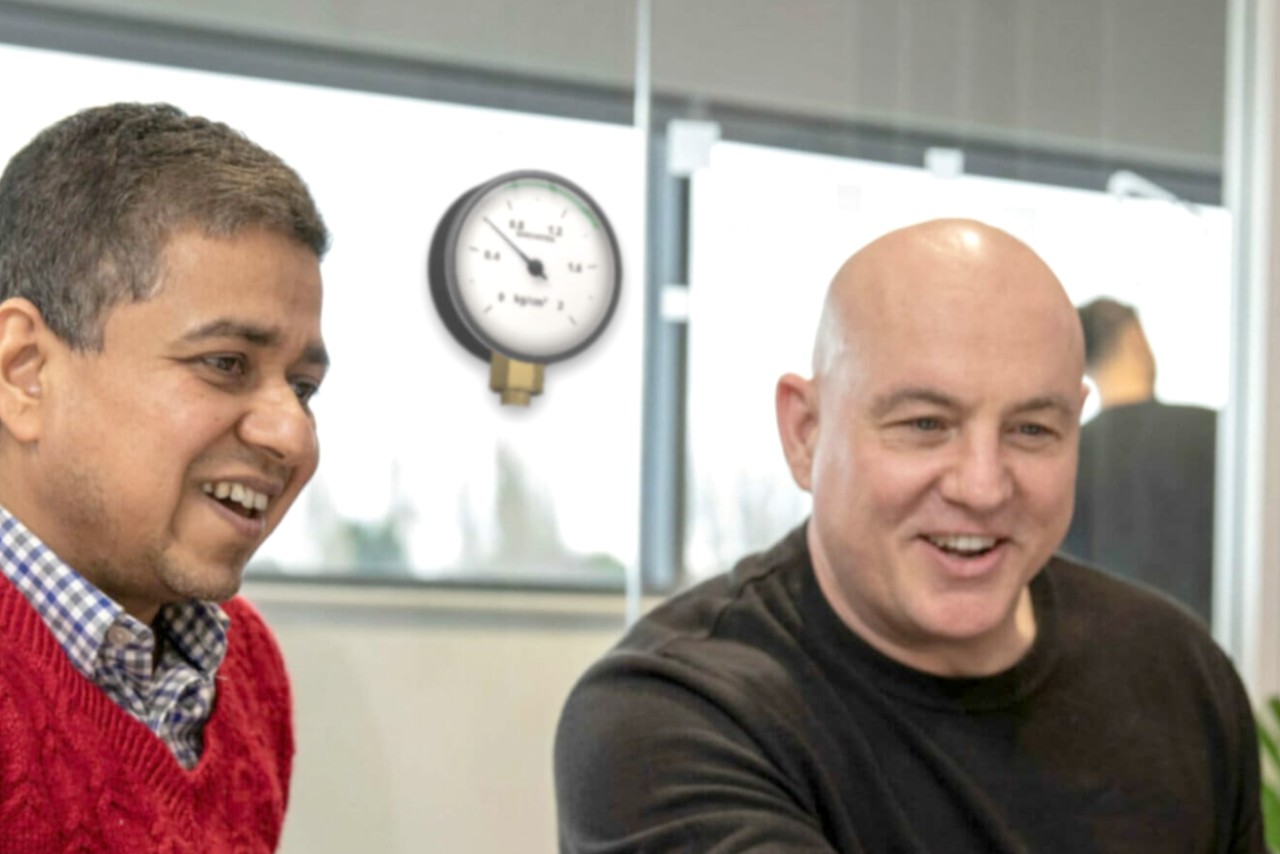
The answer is 0.6 kg/cm²
